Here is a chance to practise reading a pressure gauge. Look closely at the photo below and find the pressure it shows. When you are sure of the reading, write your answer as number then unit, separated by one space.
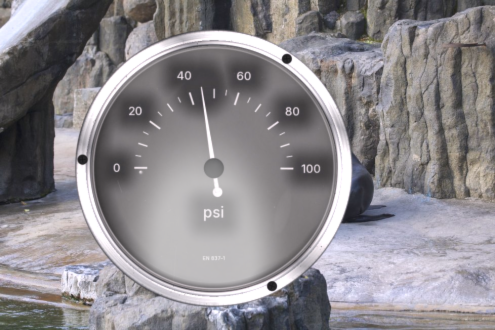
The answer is 45 psi
